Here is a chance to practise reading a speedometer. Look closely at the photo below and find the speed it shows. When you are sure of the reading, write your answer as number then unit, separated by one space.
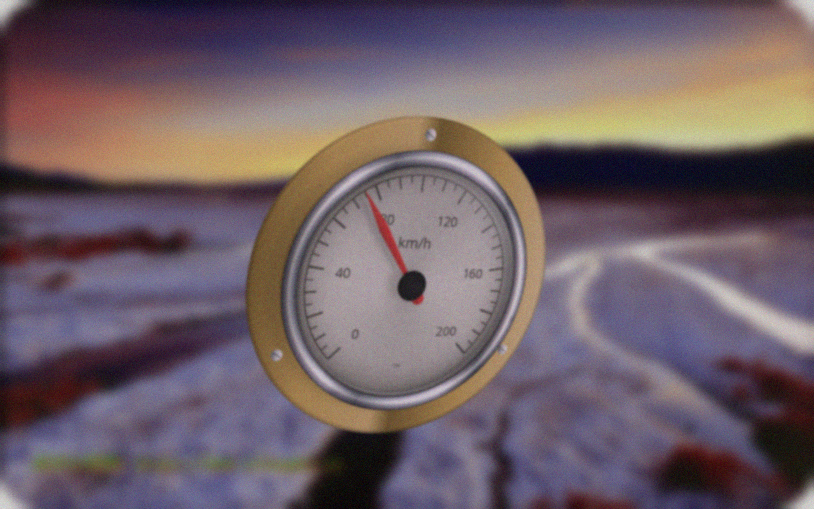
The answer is 75 km/h
